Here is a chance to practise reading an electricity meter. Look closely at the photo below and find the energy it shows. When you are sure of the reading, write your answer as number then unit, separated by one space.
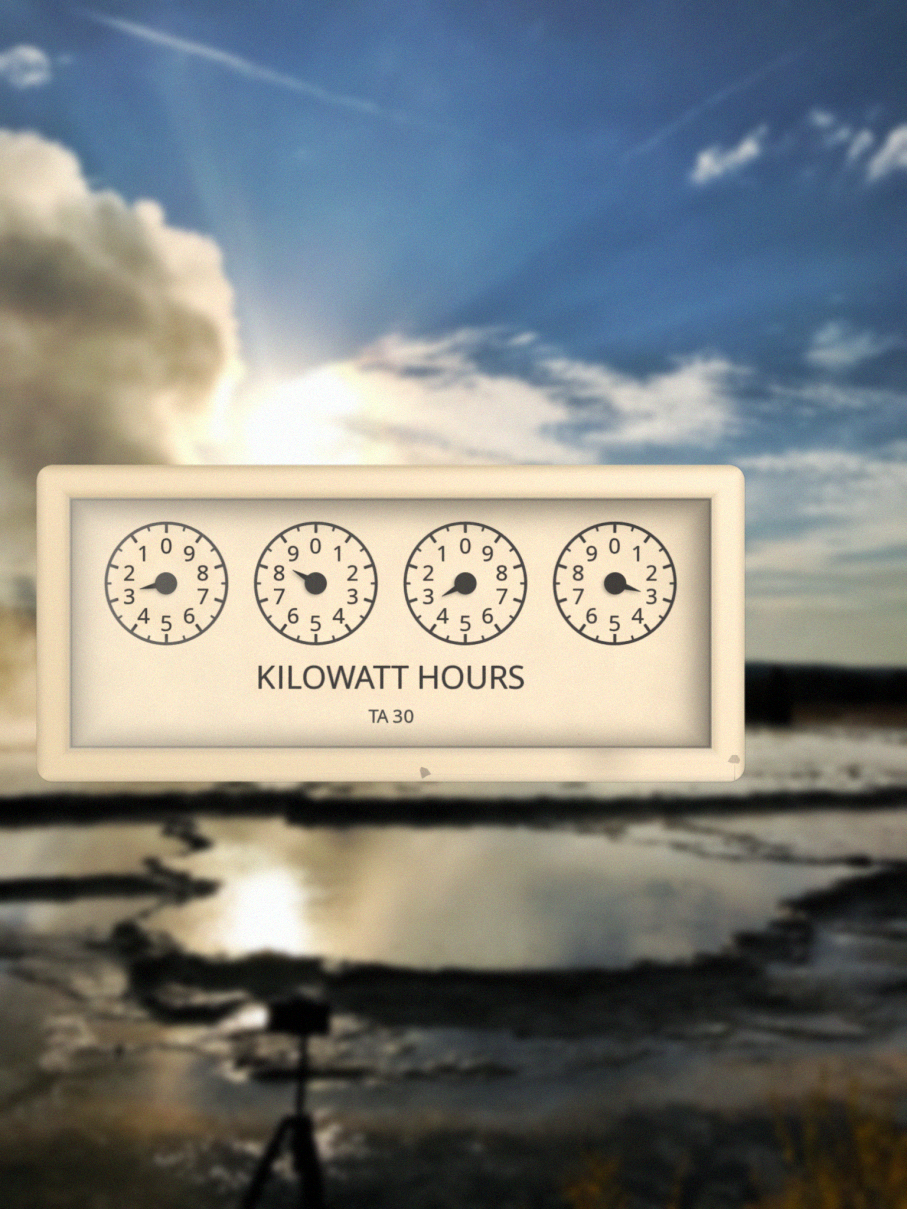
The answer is 2833 kWh
